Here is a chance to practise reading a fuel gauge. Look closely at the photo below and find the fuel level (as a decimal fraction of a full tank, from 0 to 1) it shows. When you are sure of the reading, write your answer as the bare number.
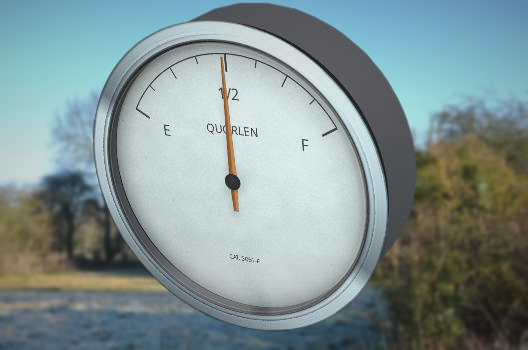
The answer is 0.5
